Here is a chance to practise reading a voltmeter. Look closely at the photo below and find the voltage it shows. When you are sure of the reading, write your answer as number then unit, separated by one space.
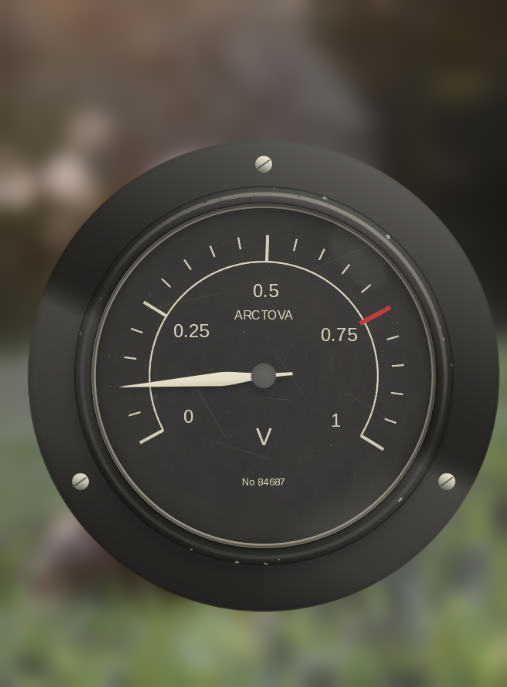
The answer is 0.1 V
